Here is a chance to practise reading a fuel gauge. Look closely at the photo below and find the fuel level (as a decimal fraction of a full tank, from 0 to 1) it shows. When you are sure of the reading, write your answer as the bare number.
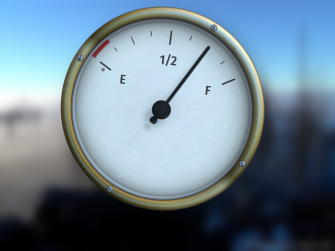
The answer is 0.75
